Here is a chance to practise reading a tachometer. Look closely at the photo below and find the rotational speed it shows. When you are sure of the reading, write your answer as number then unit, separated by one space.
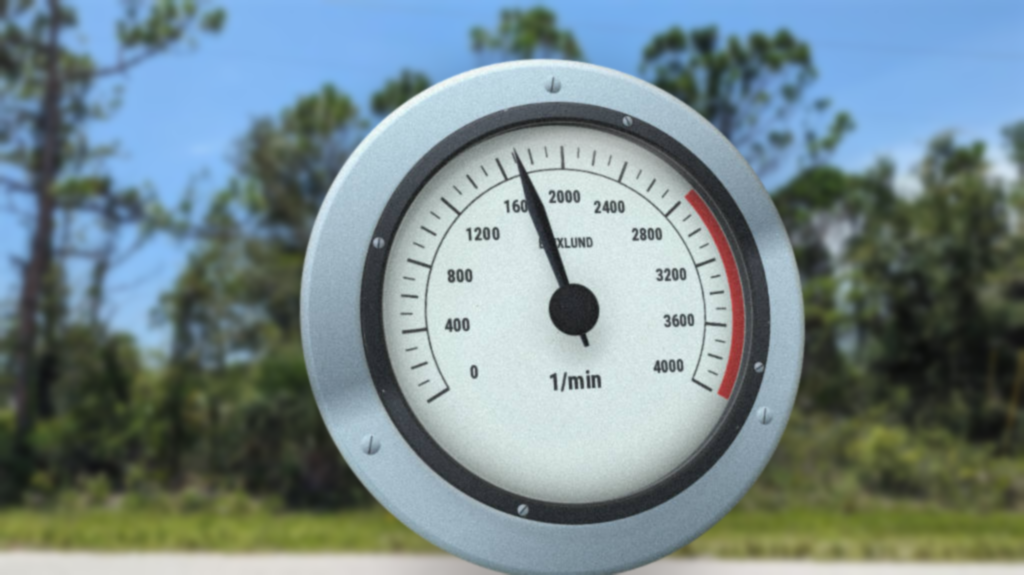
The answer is 1700 rpm
